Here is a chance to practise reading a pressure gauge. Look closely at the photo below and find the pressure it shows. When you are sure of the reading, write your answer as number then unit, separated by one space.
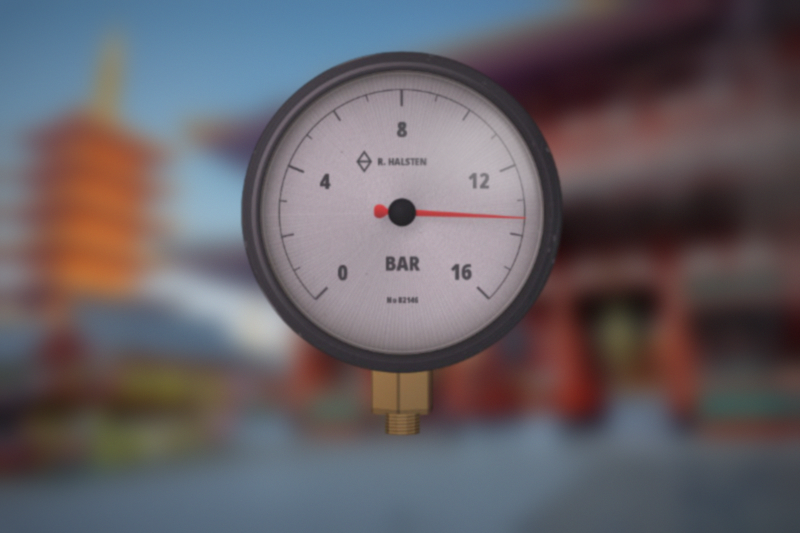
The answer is 13.5 bar
